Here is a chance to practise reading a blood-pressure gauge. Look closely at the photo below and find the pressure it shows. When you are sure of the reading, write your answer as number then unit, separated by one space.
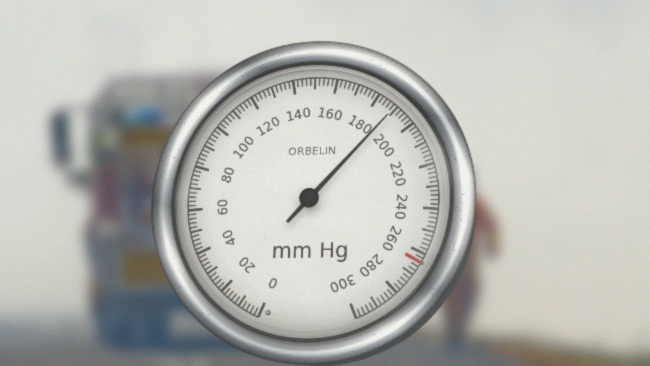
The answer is 190 mmHg
